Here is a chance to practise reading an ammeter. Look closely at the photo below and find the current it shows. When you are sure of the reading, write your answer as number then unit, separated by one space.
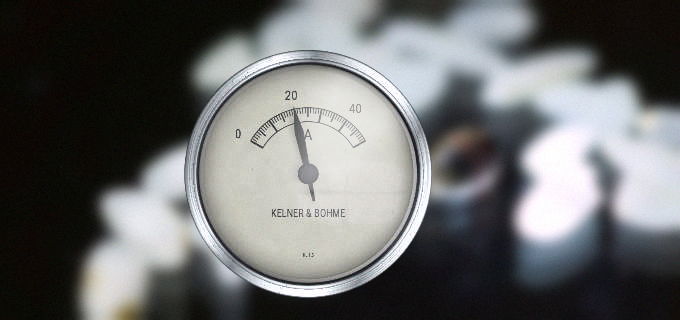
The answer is 20 A
